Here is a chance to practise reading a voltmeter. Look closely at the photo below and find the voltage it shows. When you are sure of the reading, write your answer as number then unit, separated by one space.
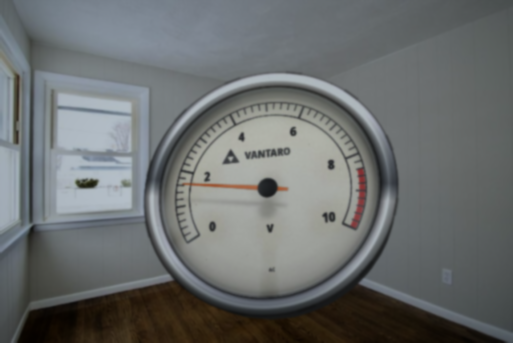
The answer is 1.6 V
